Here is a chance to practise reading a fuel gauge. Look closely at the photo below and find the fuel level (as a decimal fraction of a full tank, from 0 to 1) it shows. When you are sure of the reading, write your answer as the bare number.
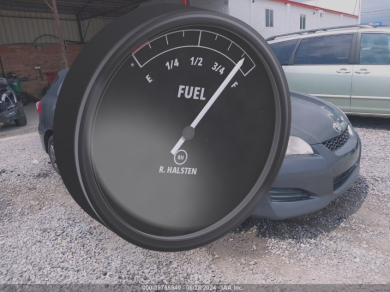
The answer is 0.875
